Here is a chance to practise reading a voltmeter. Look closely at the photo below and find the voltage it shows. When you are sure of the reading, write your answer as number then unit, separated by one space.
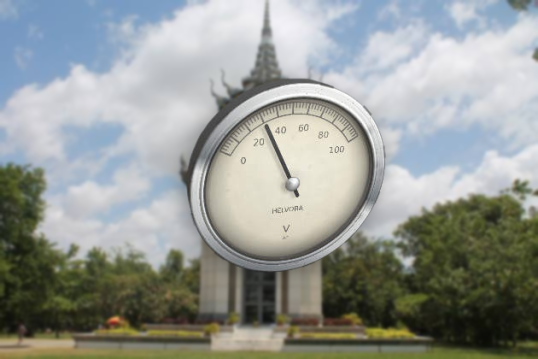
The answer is 30 V
